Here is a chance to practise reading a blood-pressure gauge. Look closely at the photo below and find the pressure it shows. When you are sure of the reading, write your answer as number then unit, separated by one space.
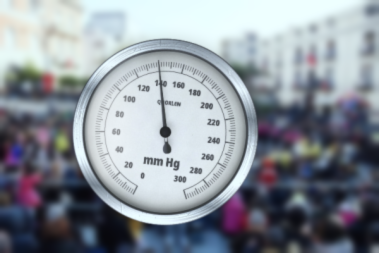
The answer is 140 mmHg
